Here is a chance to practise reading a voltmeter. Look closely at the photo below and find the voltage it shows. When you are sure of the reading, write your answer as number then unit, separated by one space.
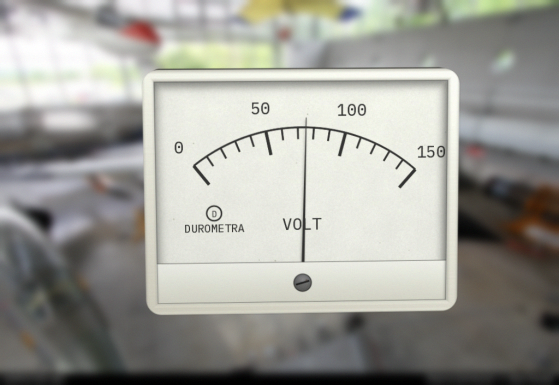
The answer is 75 V
